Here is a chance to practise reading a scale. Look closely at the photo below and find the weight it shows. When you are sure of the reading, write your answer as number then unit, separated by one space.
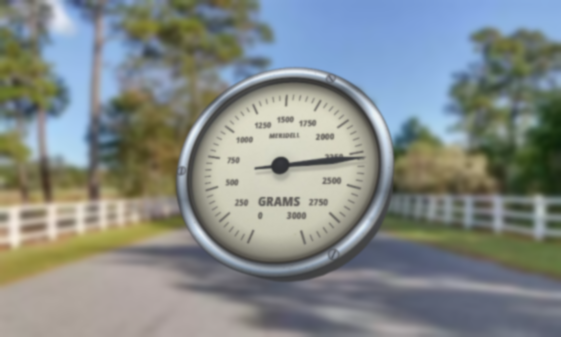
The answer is 2300 g
